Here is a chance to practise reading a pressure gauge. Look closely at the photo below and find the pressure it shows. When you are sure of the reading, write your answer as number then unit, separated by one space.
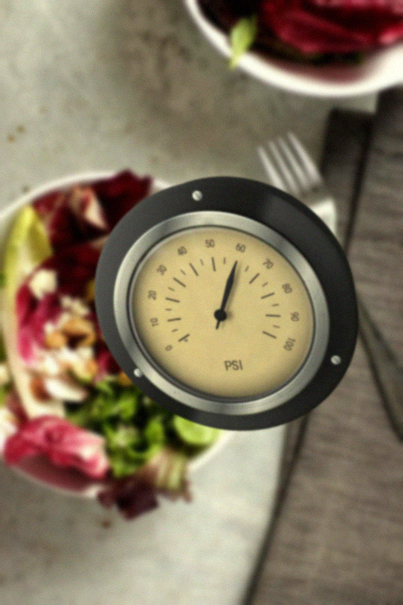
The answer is 60 psi
